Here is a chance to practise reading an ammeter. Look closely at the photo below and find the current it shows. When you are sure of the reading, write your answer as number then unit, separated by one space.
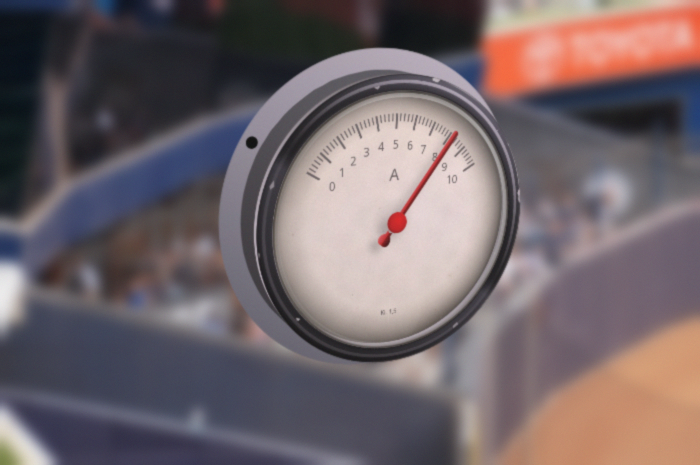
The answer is 8 A
